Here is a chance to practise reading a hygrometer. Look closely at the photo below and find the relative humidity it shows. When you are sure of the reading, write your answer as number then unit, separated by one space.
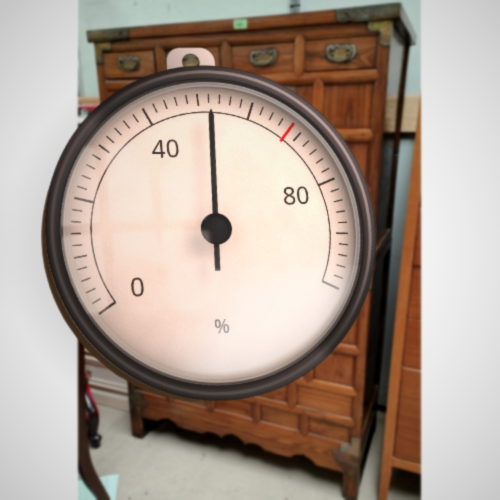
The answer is 52 %
